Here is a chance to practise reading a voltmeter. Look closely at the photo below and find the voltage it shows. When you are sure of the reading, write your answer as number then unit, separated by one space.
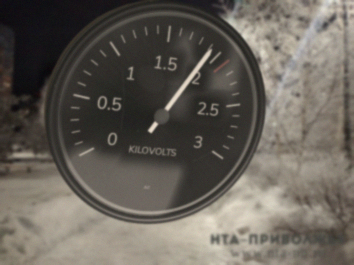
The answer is 1.9 kV
